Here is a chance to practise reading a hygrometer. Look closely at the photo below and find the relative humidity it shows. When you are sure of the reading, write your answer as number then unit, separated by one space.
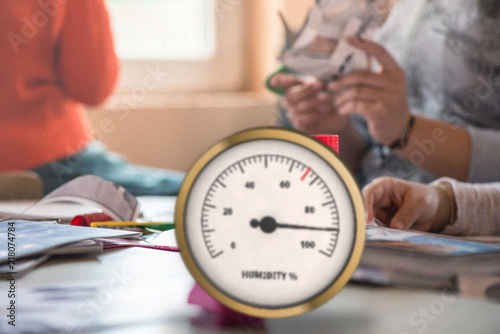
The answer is 90 %
